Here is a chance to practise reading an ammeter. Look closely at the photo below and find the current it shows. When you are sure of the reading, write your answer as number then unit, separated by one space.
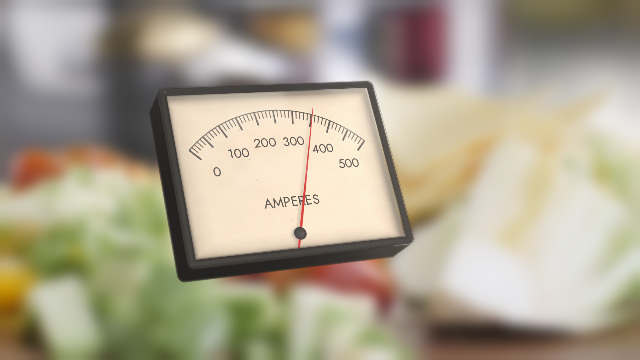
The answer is 350 A
